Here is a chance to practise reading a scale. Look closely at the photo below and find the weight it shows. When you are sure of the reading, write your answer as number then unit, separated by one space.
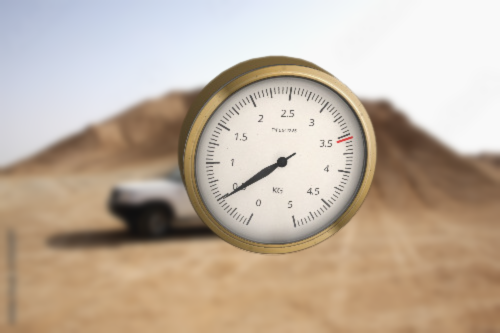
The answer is 0.5 kg
